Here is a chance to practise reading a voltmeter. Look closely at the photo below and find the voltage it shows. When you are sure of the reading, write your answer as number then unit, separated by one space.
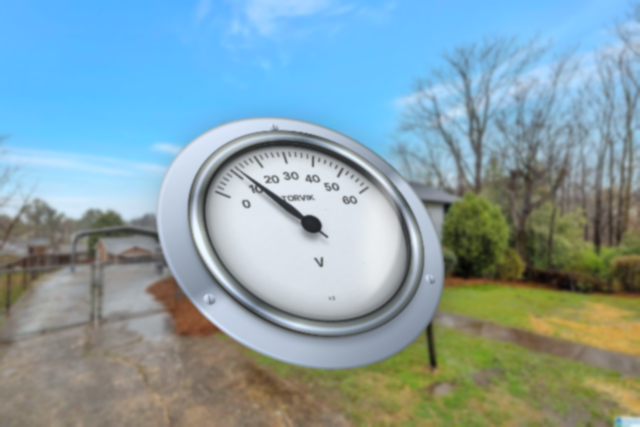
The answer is 10 V
